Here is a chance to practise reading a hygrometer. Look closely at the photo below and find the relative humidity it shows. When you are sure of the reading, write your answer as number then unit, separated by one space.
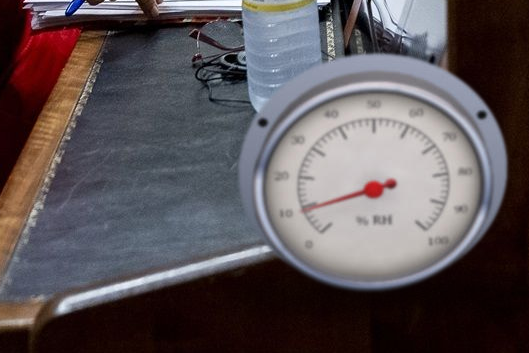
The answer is 10 %
